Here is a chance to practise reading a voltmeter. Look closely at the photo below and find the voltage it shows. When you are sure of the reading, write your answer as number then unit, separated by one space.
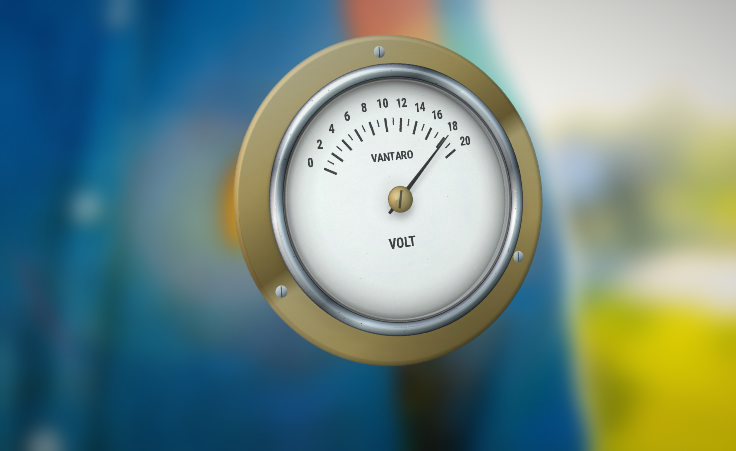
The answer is 18 V
